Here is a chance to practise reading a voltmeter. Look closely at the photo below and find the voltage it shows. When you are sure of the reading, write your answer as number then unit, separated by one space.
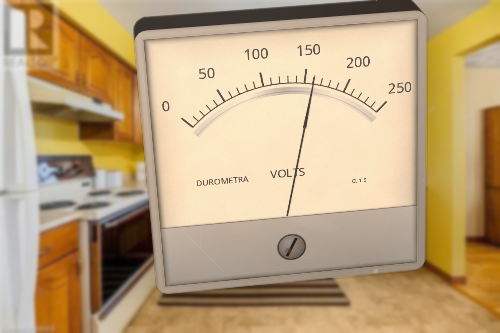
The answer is 160 V
